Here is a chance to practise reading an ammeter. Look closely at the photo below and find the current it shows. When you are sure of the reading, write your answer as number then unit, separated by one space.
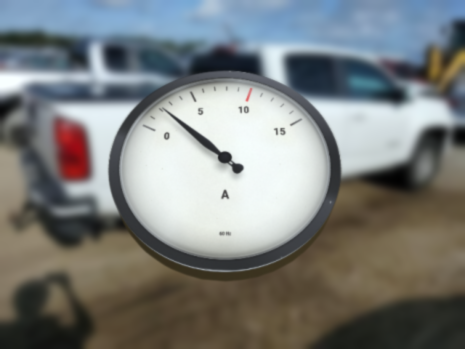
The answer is 2 A
